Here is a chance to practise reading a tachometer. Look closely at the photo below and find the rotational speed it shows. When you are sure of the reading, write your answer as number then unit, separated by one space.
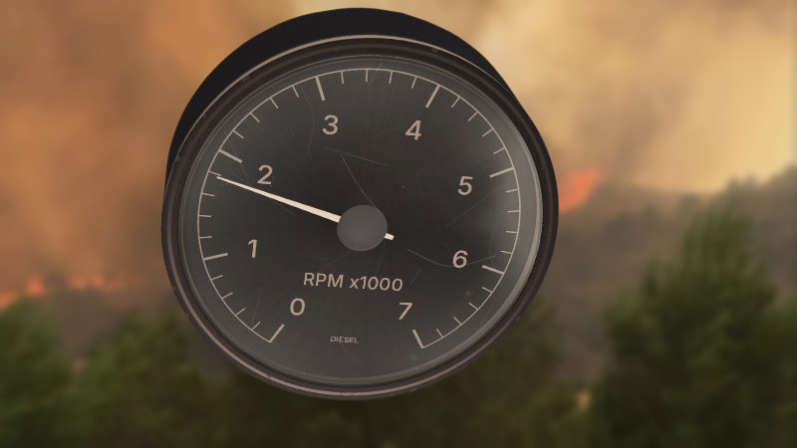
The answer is 1800 rpm
